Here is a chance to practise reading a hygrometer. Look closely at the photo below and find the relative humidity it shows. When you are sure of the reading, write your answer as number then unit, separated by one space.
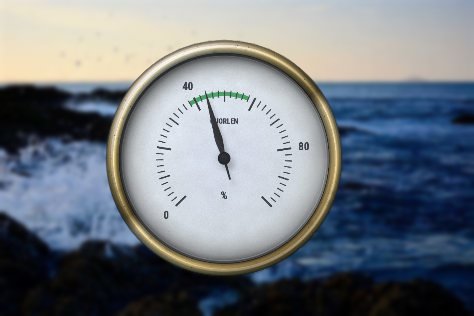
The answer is 44 %
